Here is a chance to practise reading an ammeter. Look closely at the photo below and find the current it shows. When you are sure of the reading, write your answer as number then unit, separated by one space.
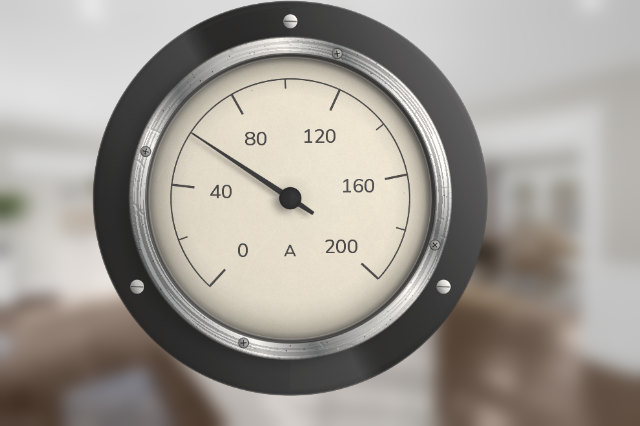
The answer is 60 A
